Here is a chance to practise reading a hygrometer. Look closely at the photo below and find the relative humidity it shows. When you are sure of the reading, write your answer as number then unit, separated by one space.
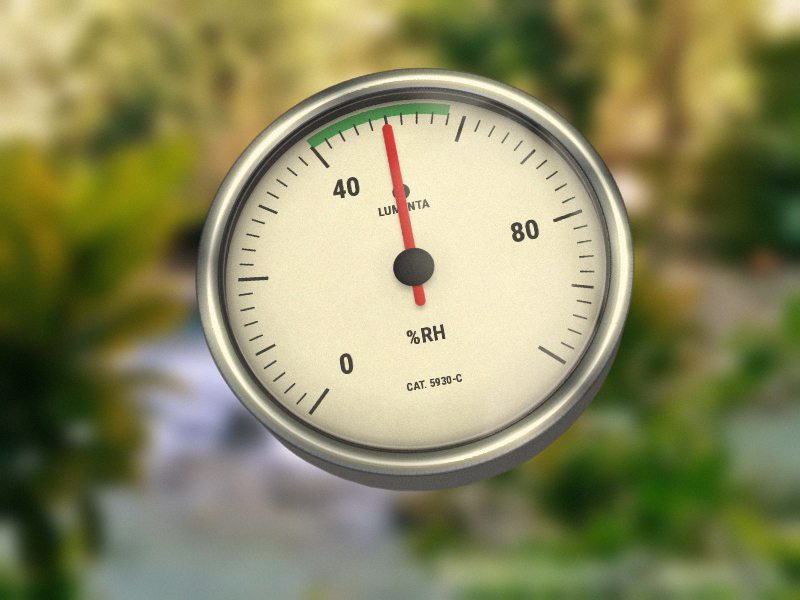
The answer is 50 %
